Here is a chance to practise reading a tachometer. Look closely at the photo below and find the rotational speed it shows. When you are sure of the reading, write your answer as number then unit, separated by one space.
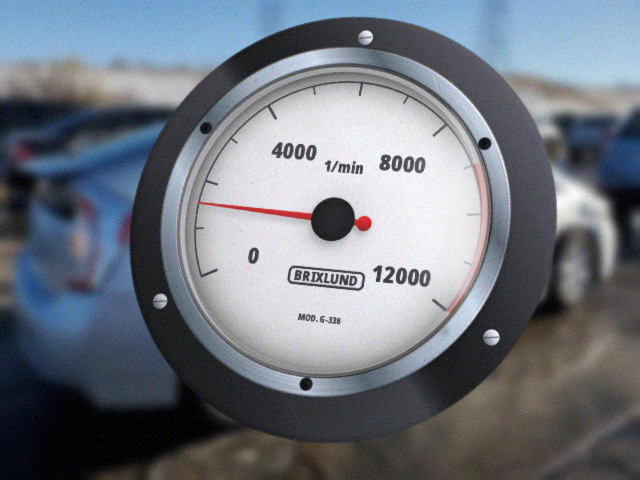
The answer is 1500 rpm
